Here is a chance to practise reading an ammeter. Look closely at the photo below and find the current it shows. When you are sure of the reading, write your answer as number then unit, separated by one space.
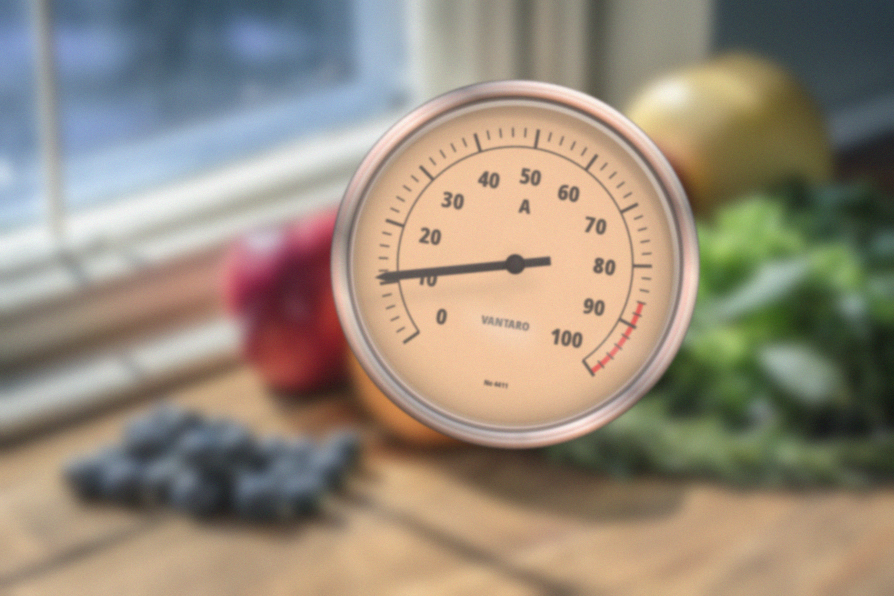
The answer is 11 A
